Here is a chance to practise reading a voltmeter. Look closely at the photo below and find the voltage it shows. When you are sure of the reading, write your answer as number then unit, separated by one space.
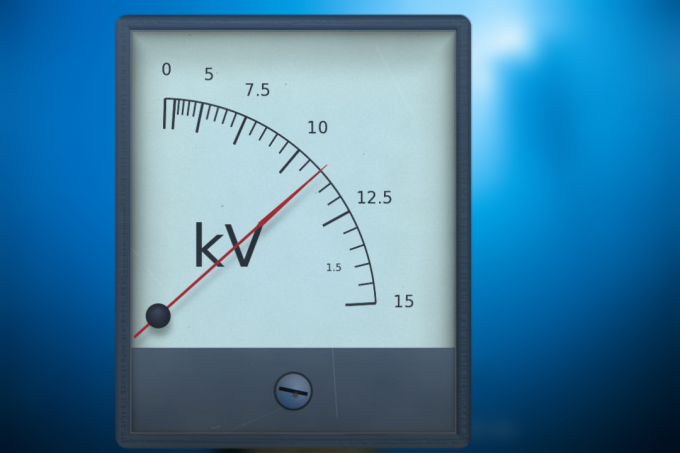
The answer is 11 kV
